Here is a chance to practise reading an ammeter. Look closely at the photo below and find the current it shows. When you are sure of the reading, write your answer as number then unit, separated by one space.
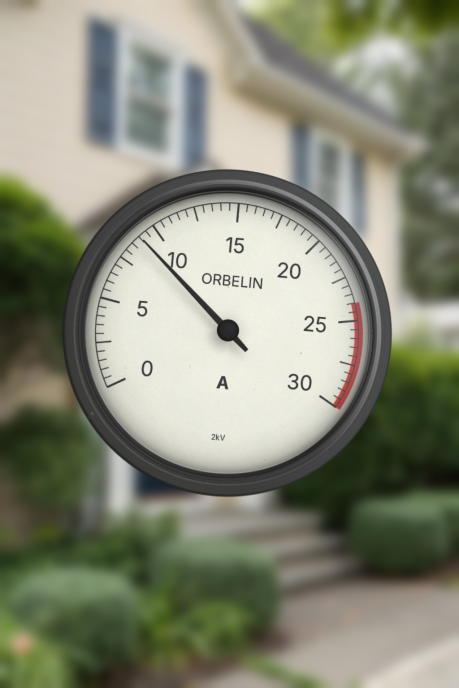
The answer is 9 A
